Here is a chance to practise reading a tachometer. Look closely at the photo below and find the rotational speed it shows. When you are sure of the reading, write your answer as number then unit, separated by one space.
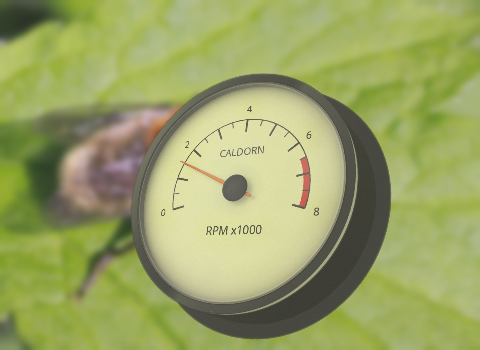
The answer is 1500 rpm
